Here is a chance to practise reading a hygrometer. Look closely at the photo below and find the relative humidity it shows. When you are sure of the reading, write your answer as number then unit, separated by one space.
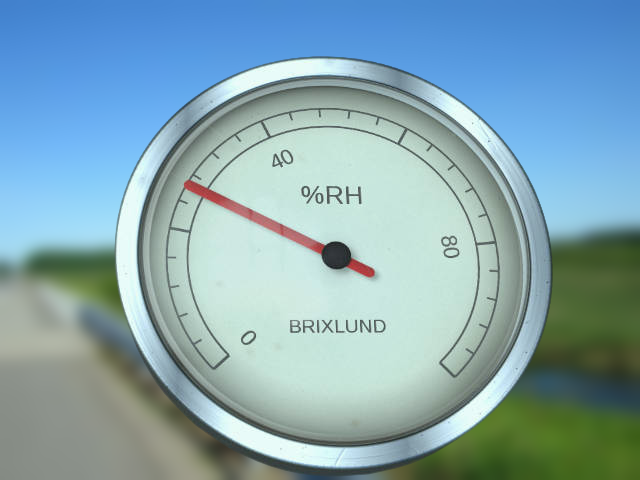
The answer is 26 %
